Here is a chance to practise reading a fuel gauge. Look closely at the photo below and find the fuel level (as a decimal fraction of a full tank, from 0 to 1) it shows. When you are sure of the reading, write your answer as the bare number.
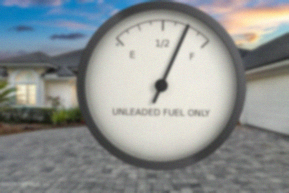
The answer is 0.75
